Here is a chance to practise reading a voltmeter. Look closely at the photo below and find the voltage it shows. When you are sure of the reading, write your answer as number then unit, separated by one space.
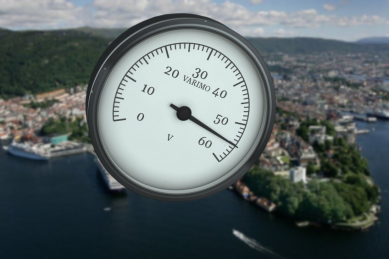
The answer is 55 V
